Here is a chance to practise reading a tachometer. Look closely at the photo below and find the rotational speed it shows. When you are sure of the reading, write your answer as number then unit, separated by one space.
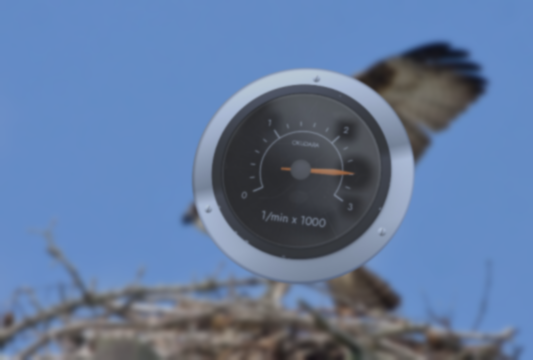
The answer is 2600 rpm
